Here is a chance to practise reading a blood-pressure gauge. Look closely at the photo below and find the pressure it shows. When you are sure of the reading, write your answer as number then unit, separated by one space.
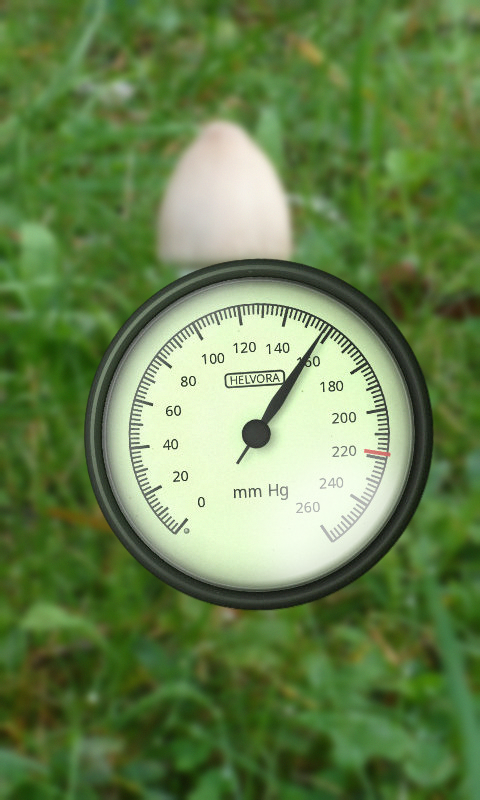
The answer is 158 mmHg
